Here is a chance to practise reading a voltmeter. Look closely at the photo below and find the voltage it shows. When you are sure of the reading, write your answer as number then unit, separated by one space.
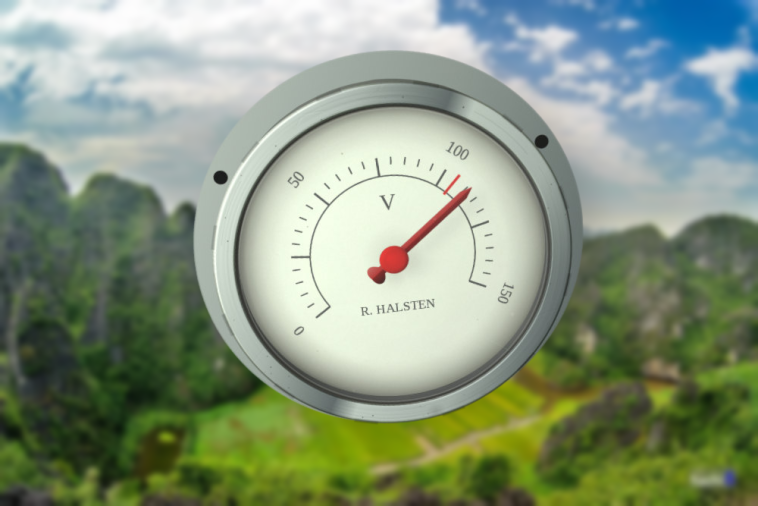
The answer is 110 V
